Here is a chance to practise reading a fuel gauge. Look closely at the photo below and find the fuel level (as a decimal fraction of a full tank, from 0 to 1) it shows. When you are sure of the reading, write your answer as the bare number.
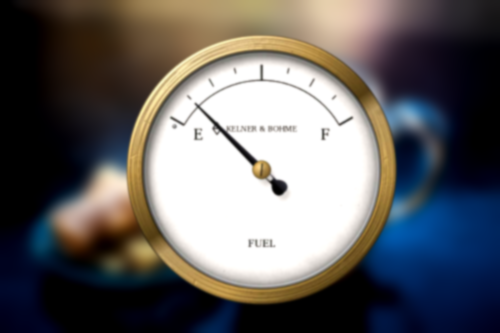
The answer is 0.125
